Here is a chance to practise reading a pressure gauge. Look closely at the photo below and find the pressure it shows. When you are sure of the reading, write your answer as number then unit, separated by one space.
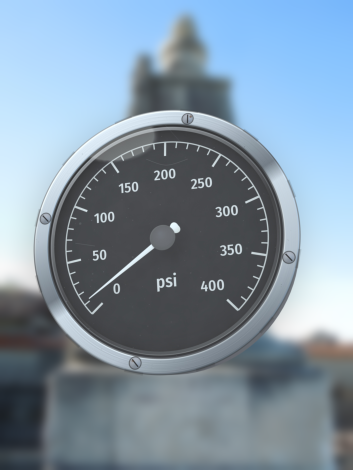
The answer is 10 psi
